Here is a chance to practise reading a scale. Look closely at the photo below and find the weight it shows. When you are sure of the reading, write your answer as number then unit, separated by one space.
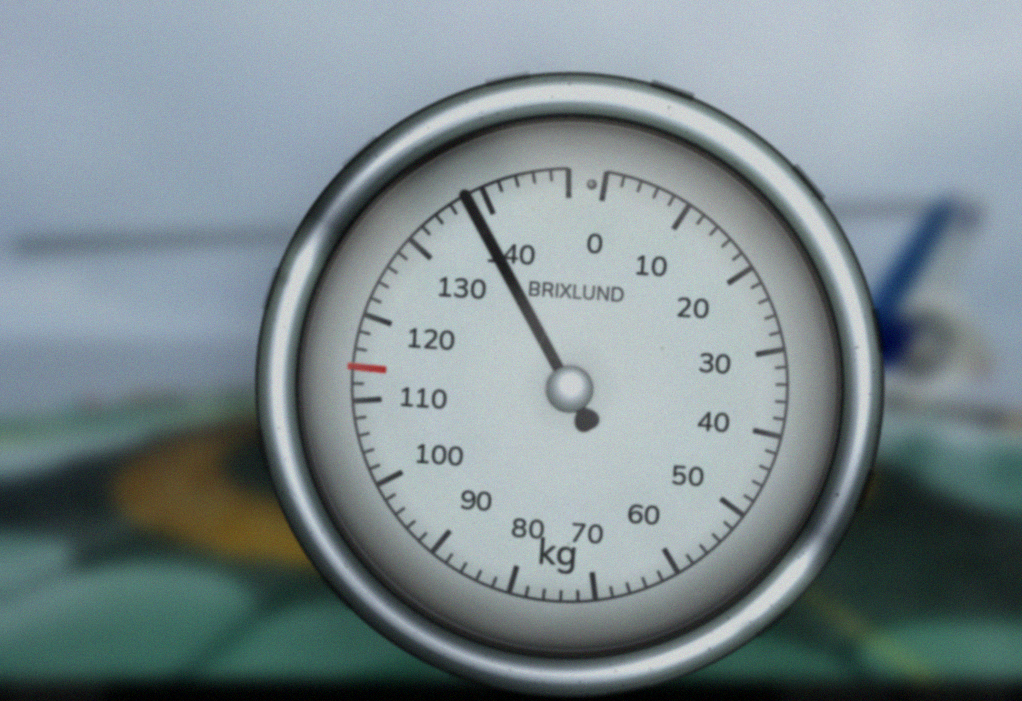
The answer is 138 kg
